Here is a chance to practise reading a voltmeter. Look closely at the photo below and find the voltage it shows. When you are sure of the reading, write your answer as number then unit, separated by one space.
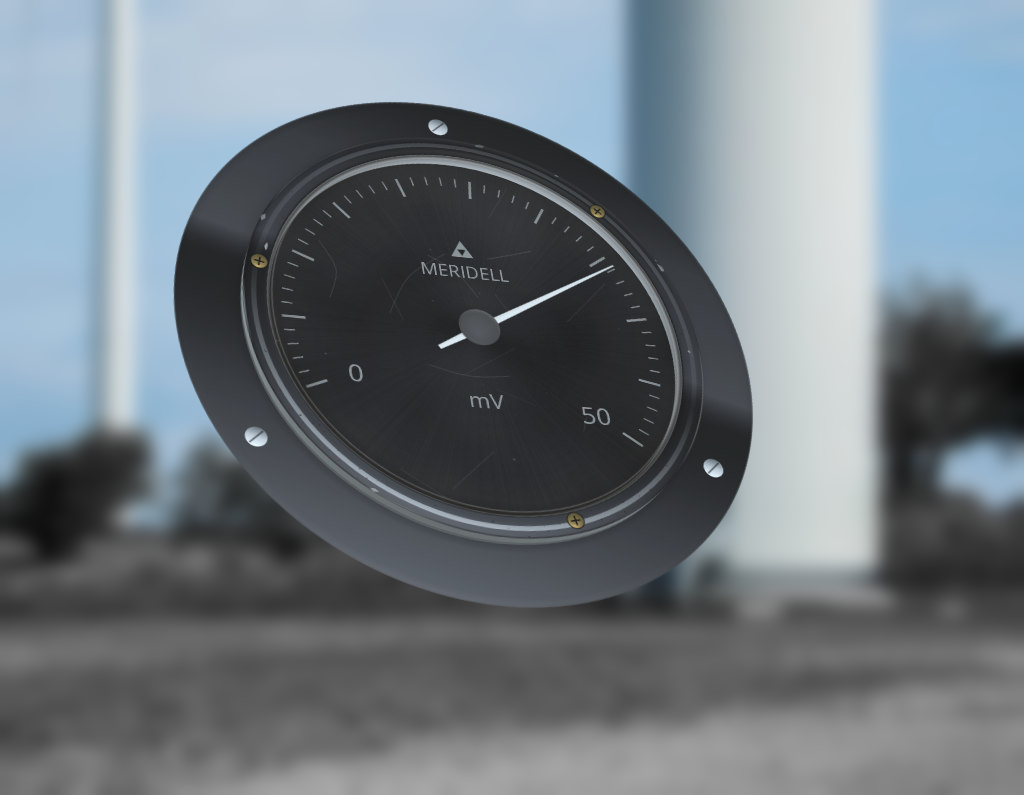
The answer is 36 mV
